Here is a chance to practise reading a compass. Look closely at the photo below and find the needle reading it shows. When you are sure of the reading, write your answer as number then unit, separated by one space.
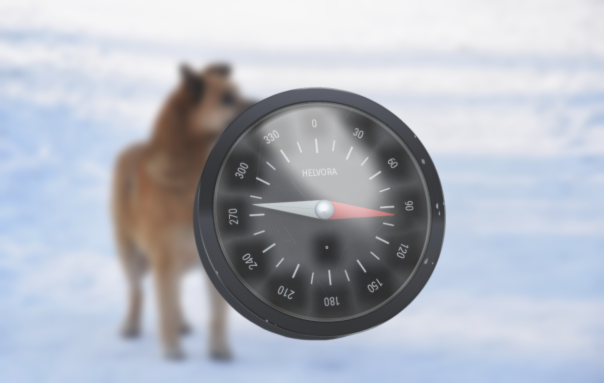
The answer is 97.5 °
